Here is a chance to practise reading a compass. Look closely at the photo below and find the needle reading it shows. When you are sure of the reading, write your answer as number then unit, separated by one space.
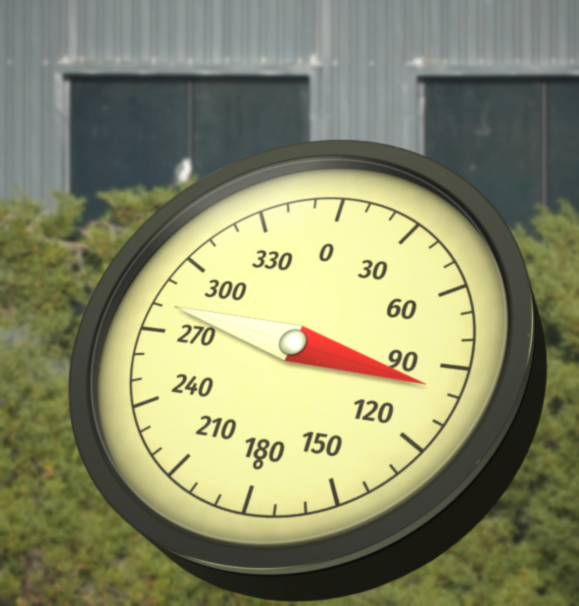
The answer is 100 °
